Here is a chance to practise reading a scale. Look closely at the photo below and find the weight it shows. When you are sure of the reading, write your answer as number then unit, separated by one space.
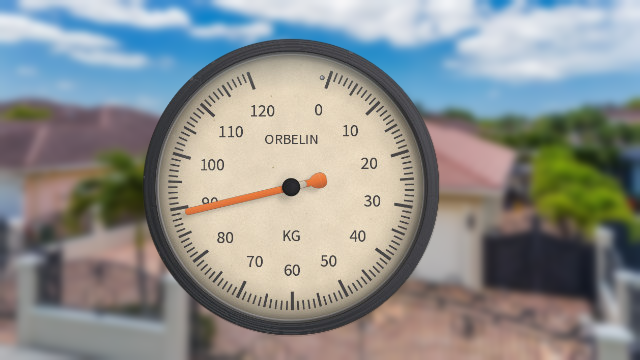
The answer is 89 kg
